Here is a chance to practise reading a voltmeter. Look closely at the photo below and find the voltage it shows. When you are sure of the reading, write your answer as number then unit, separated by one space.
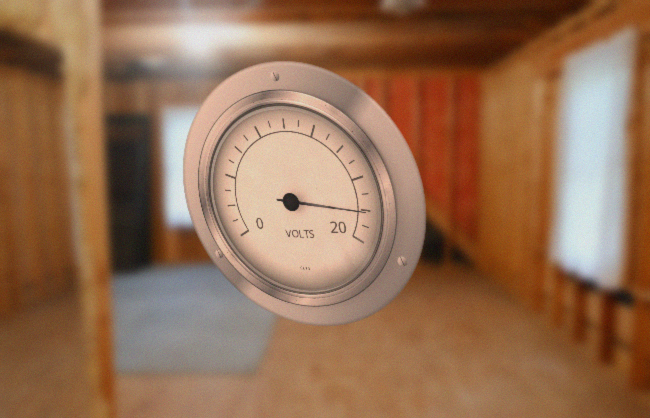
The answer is 18 V
